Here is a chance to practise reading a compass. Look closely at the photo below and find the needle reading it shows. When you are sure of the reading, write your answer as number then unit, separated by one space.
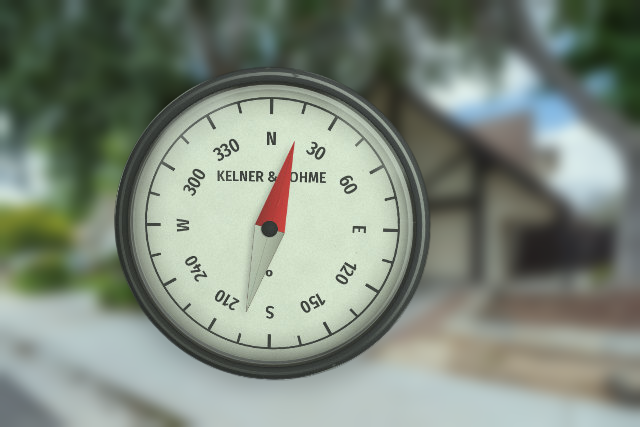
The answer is 15 °
